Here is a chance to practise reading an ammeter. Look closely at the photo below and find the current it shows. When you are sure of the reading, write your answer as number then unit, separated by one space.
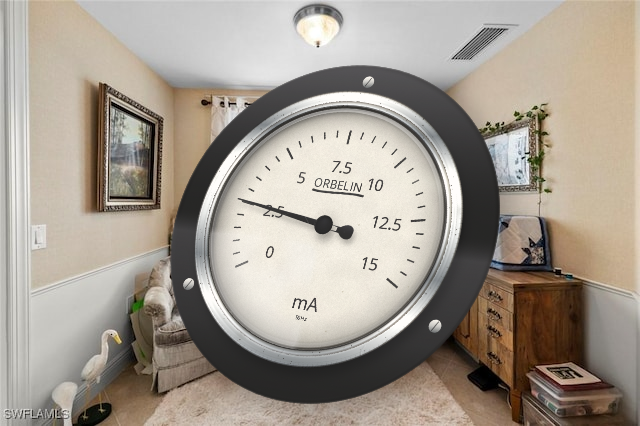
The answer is 2.5 mA
